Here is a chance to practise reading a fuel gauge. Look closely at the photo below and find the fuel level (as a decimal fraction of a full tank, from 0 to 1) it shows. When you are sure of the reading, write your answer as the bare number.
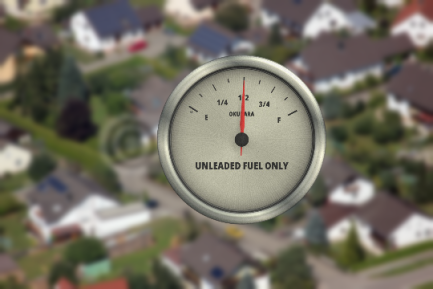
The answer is 0.5
